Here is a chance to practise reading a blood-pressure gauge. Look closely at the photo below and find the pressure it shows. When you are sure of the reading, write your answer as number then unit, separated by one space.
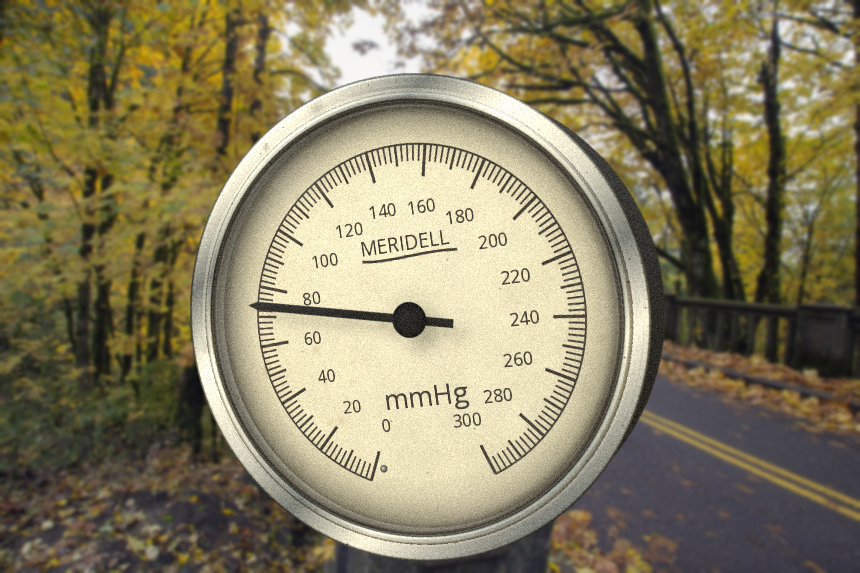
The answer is 74 mmHg
